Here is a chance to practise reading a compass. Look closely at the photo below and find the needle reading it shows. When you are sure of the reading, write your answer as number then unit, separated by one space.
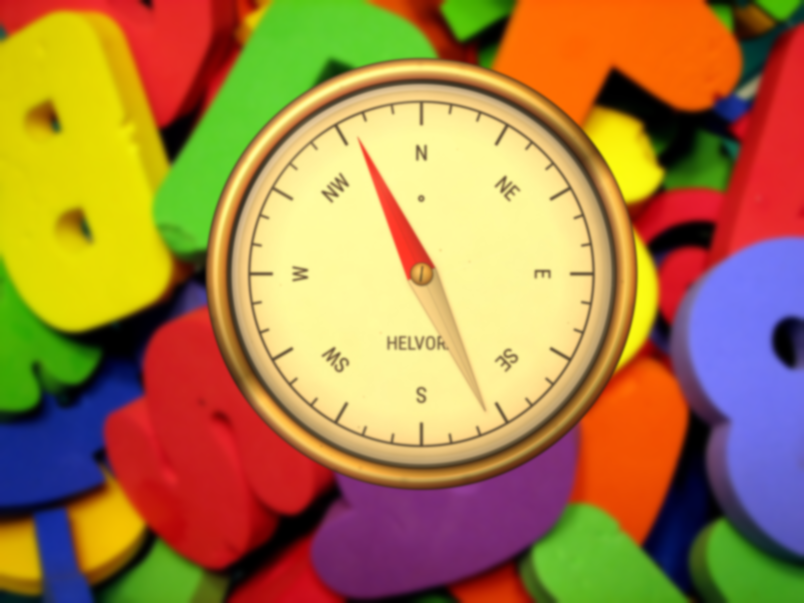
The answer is 335 °
